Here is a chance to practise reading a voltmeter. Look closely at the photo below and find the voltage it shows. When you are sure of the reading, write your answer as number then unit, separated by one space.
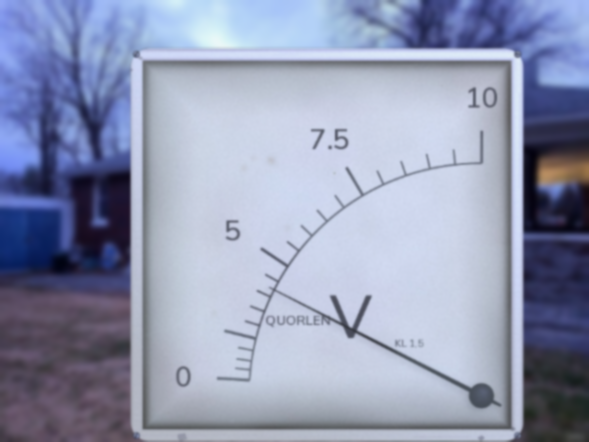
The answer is 4.25 V
